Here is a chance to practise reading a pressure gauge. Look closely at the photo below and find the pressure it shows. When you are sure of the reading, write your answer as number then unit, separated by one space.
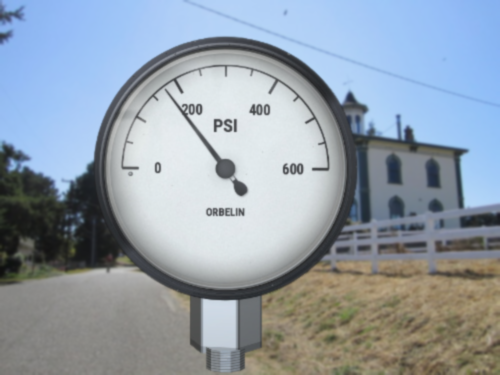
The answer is 175 psi
